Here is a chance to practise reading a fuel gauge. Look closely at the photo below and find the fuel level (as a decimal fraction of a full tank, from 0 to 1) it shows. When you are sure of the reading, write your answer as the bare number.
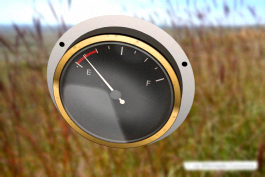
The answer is 0.125
